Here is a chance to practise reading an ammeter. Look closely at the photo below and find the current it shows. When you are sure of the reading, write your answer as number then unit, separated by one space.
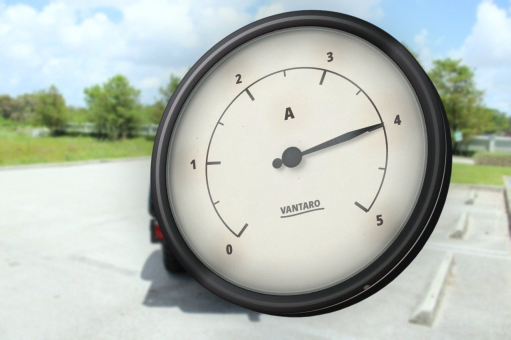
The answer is 4 A
